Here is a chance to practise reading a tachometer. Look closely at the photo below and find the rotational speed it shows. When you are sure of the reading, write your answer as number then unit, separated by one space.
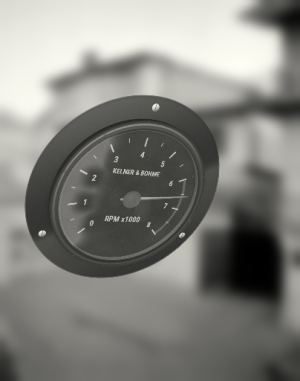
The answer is 6500 rpm
